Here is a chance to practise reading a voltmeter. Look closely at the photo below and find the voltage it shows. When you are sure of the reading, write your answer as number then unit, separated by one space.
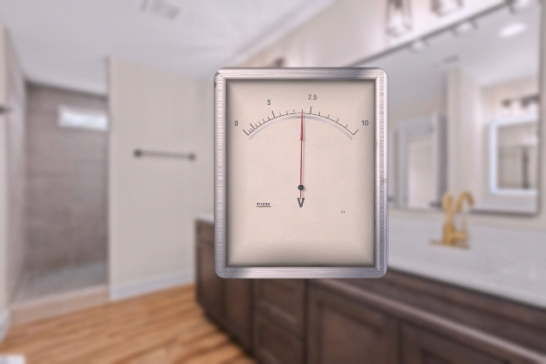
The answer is 7 V
